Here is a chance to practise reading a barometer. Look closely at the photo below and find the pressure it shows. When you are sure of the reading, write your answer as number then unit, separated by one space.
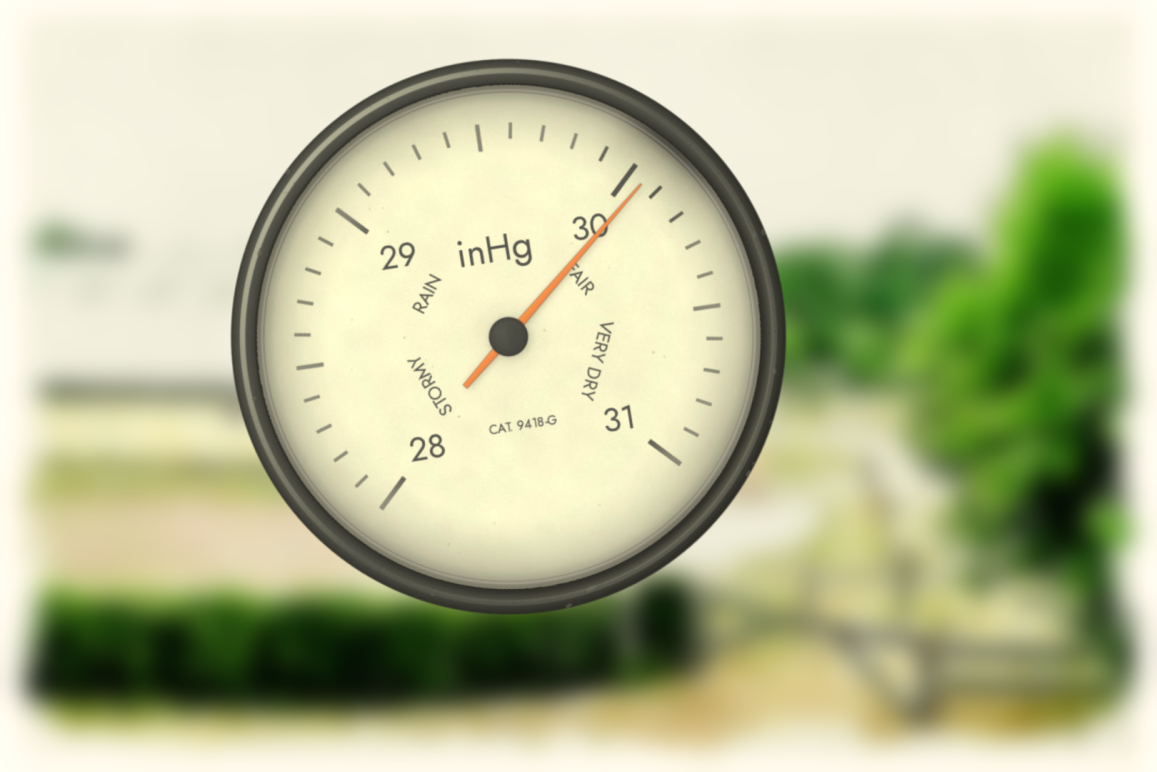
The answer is 30.05 inHg
